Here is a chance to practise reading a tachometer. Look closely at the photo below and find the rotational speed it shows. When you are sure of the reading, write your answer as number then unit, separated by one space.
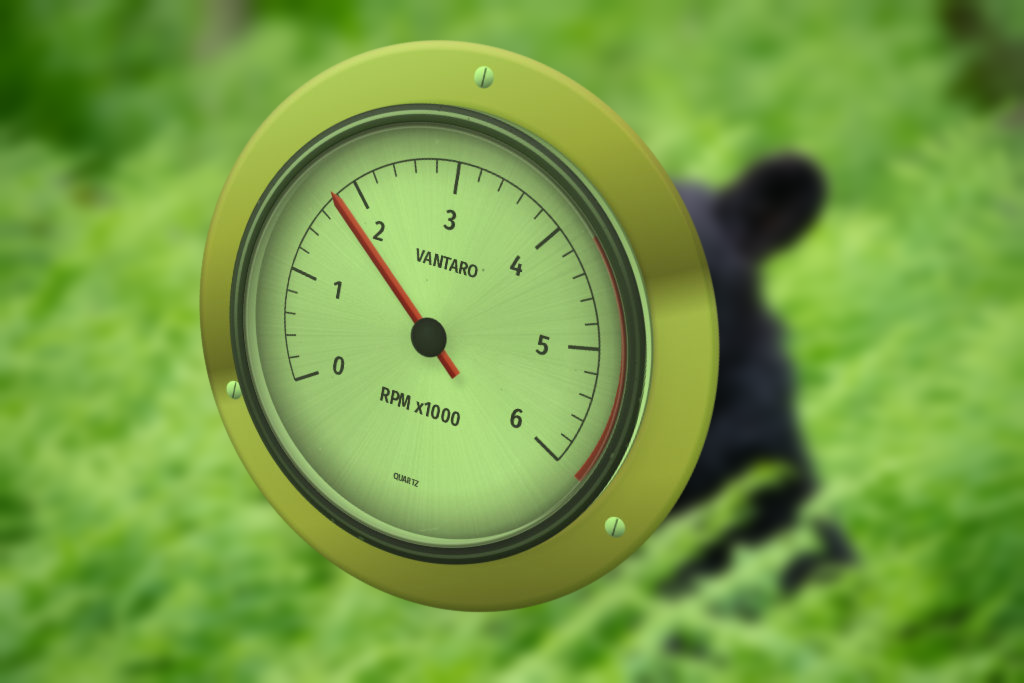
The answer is 1800 rpm
